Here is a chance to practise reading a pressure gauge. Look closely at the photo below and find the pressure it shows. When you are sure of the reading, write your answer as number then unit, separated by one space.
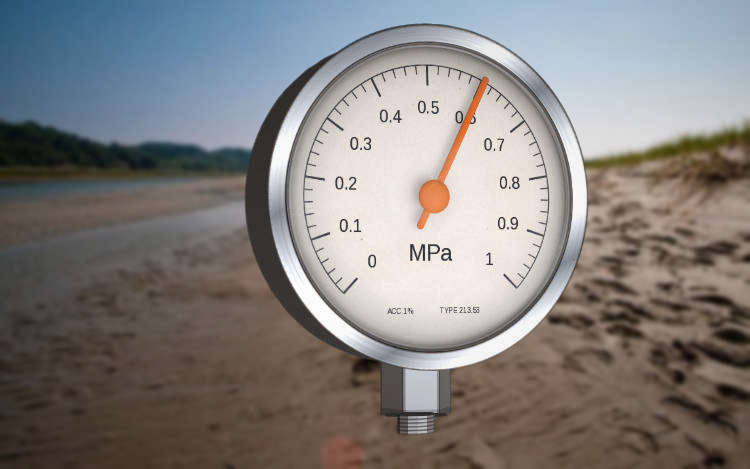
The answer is 0.6 MPa
